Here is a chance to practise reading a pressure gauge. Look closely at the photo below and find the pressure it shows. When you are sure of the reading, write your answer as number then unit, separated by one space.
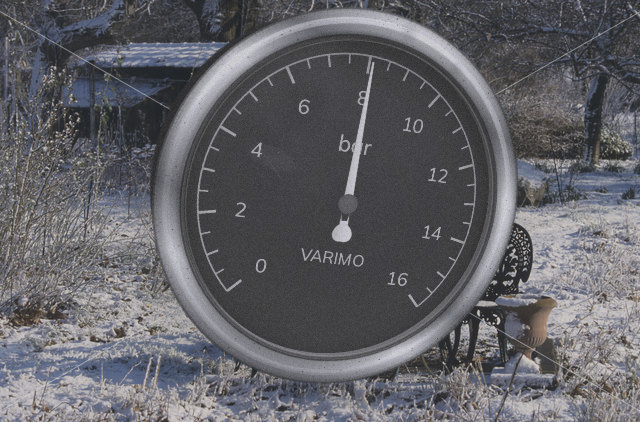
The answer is 8 bar
